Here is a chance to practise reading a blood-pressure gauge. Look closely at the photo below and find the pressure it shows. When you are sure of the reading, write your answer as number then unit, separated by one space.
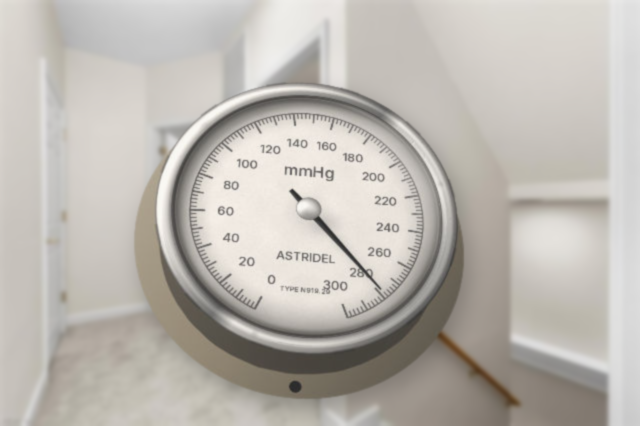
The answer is 280 mmHg
